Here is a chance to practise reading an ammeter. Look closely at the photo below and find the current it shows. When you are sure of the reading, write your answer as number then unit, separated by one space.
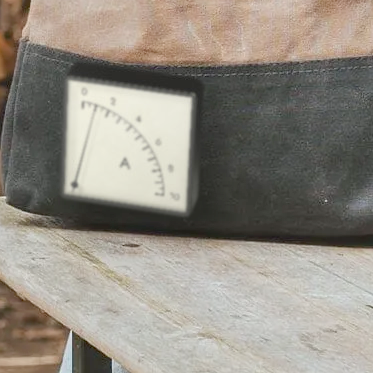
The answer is 1 A
